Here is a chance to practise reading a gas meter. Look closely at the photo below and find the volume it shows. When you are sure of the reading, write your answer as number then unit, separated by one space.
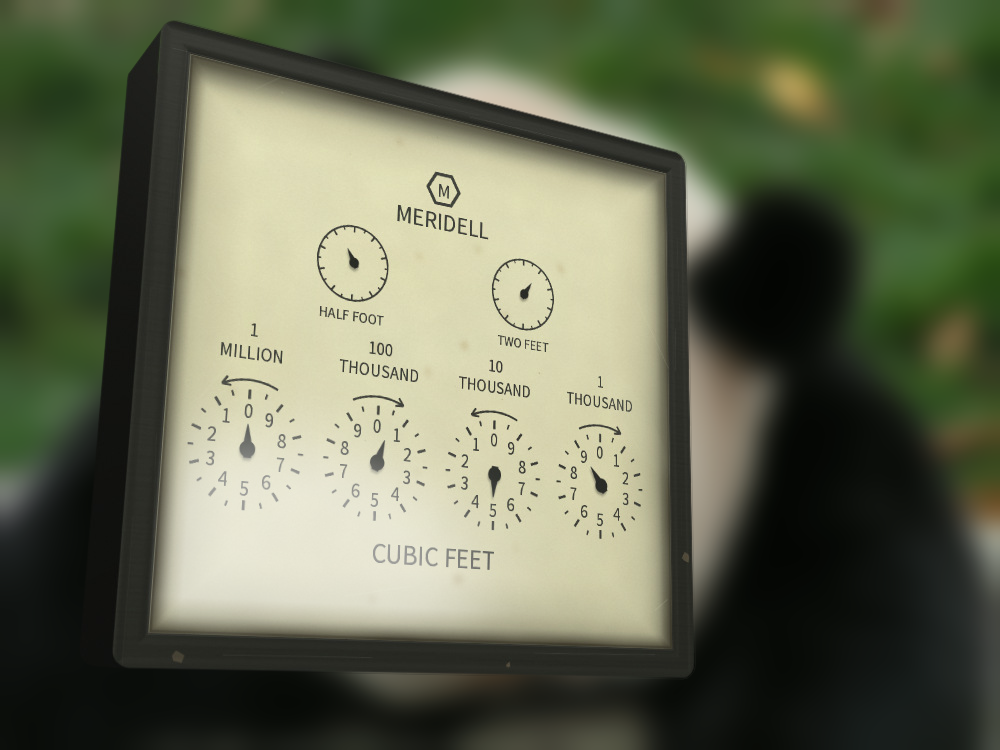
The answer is 4900 ft³
